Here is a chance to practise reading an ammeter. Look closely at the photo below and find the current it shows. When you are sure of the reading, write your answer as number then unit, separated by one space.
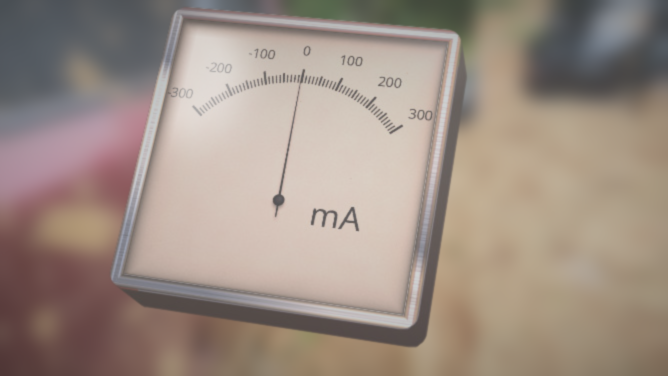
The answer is 0 mA
